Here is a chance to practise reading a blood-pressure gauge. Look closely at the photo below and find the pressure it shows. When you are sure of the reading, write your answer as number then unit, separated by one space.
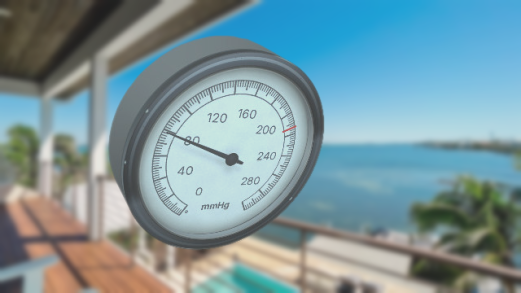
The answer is 80 mmHg
